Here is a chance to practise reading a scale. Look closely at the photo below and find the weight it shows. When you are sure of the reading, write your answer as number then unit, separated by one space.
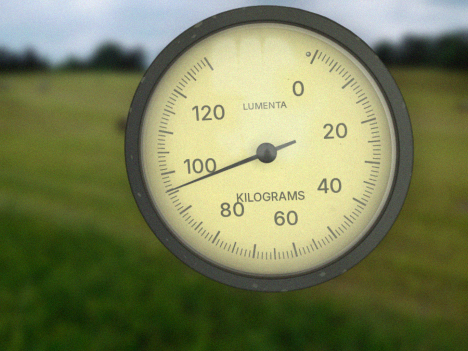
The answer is 96 kg
